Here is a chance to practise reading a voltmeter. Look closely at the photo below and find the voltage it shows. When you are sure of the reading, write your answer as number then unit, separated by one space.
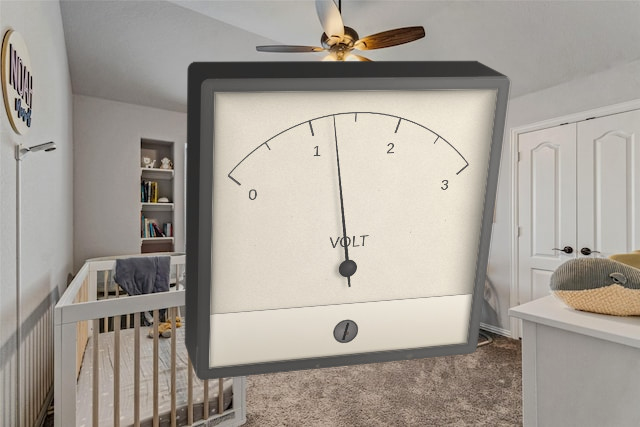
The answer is 1.25 V
